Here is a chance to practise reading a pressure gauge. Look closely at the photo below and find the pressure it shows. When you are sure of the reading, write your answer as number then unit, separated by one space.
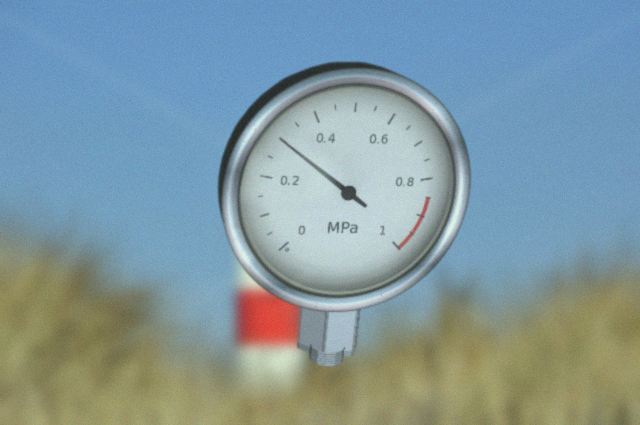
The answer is 0.3 MPa
